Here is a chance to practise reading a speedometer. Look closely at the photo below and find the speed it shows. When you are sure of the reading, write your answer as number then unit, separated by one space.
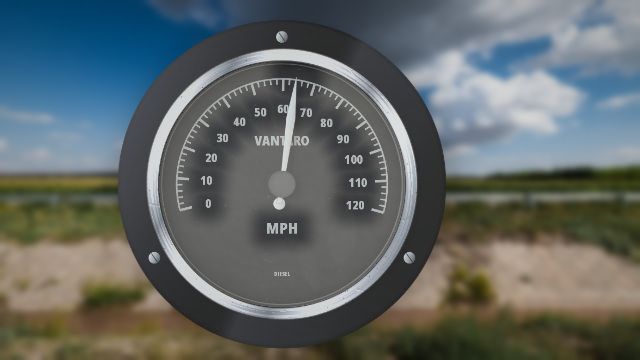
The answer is 64 mph
